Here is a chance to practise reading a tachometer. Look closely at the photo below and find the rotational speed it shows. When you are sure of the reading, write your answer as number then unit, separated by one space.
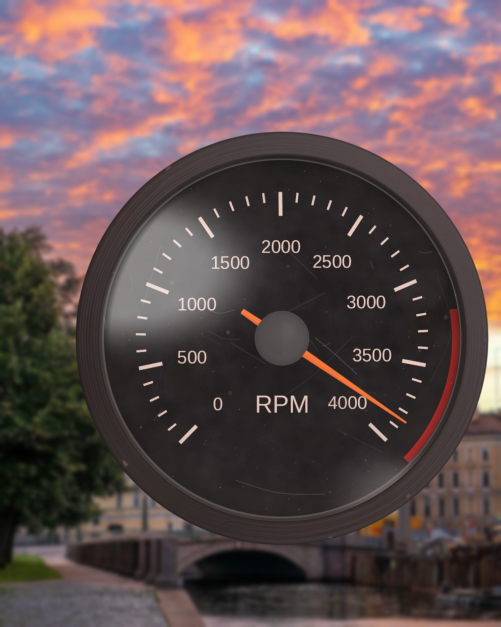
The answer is 3850 rpm
